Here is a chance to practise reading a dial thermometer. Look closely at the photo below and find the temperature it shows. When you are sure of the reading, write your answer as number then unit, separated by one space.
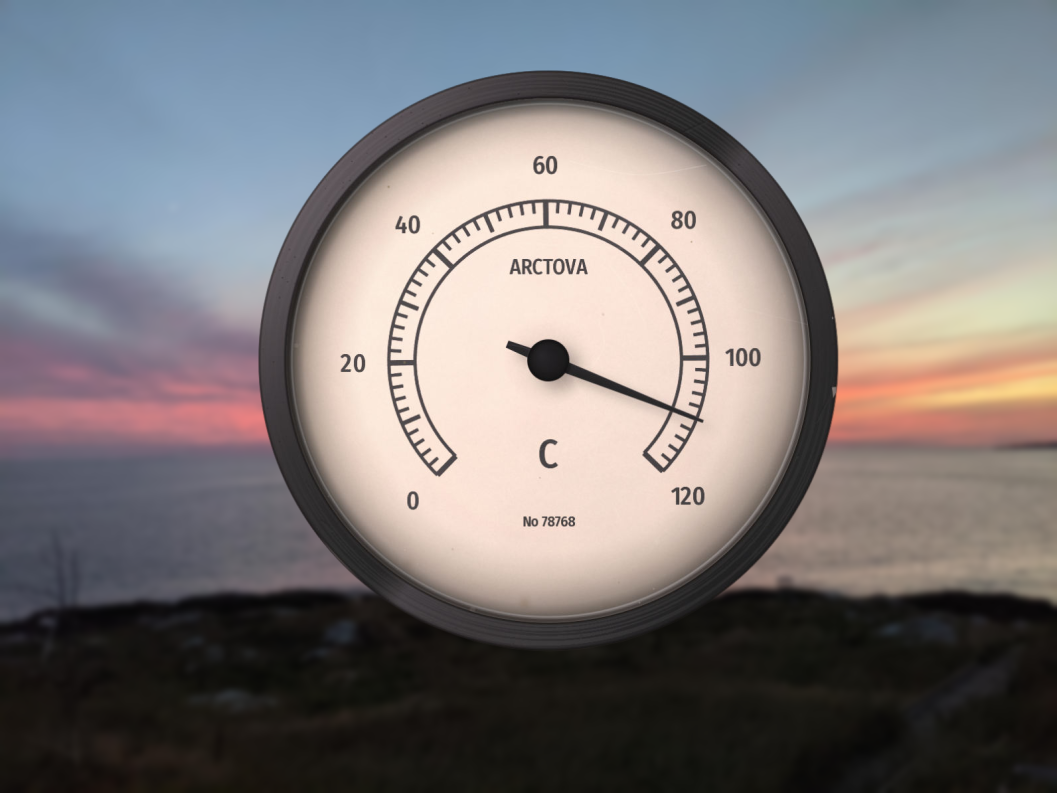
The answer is 110 °C
